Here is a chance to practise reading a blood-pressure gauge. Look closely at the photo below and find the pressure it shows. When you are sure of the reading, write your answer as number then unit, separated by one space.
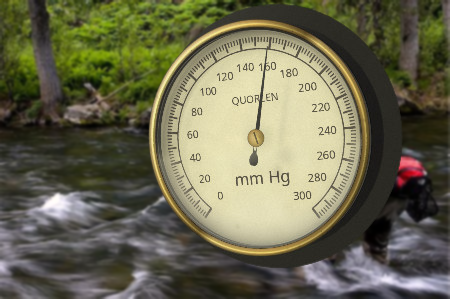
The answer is 160 mmHg
